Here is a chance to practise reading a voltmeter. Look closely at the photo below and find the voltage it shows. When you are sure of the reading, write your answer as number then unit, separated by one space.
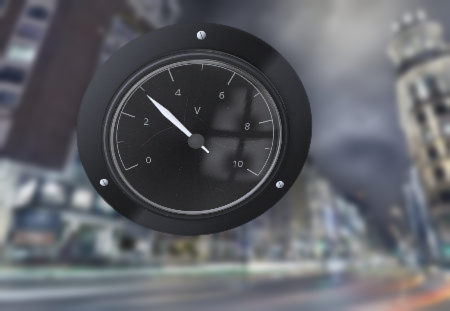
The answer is 3 V
